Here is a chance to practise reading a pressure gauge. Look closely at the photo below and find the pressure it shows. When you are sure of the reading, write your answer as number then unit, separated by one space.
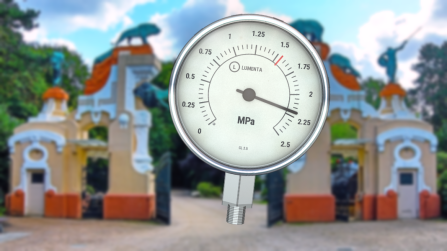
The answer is 2.2 MPa
